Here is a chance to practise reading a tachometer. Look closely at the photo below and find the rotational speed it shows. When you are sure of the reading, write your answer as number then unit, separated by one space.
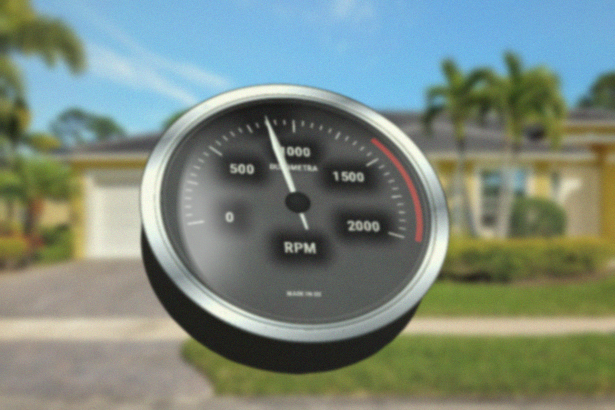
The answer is 850 rpm
